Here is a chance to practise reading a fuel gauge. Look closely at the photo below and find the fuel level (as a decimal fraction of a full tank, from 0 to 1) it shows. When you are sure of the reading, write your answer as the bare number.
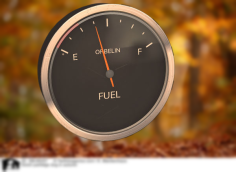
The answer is 0.375
